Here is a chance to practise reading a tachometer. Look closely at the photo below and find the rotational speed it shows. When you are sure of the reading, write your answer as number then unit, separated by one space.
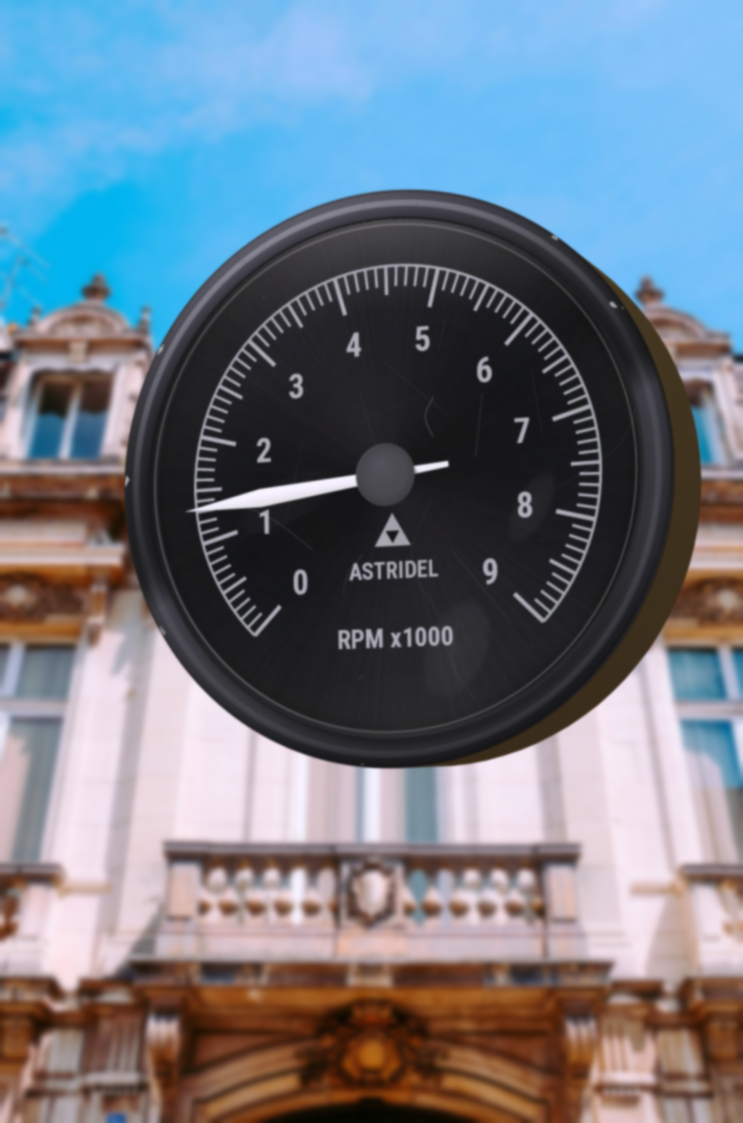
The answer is 1300 rpm
